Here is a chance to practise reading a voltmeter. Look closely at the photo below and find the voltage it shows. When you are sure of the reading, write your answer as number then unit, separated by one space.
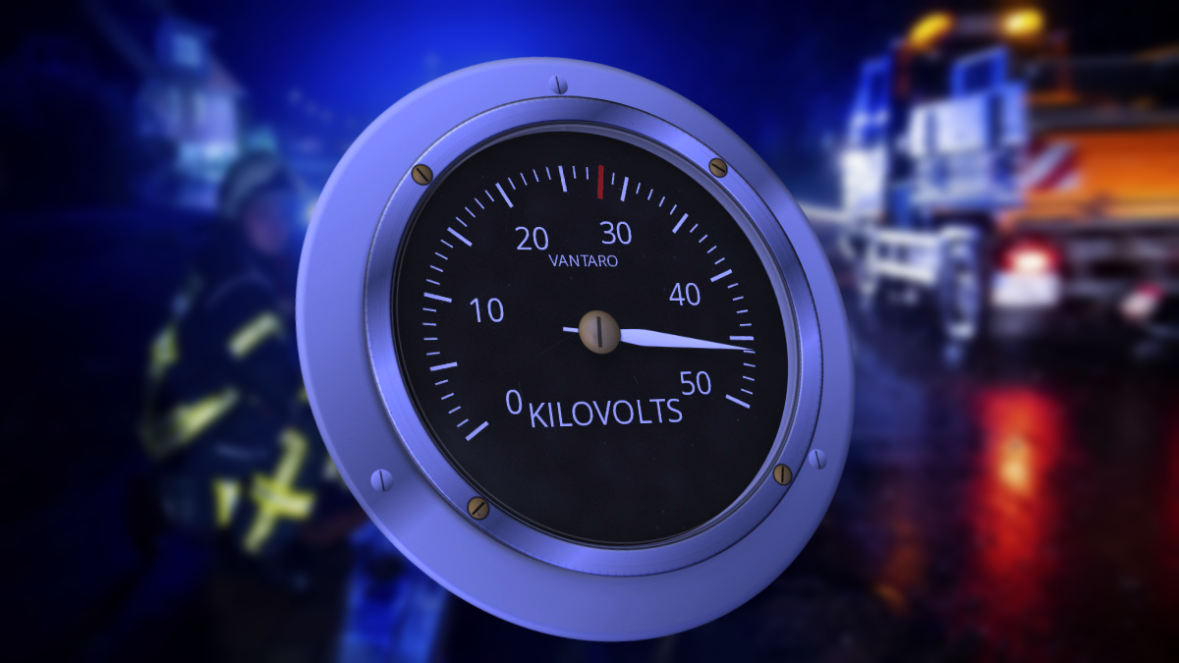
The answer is 46 kV
